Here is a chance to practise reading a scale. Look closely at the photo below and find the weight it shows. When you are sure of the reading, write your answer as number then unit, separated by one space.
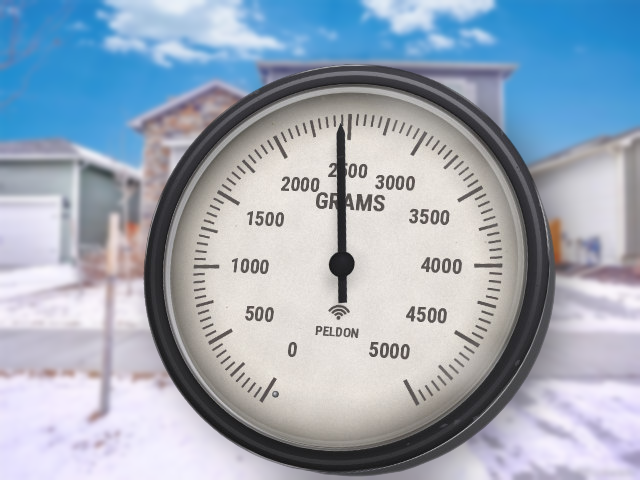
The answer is 2450 g
